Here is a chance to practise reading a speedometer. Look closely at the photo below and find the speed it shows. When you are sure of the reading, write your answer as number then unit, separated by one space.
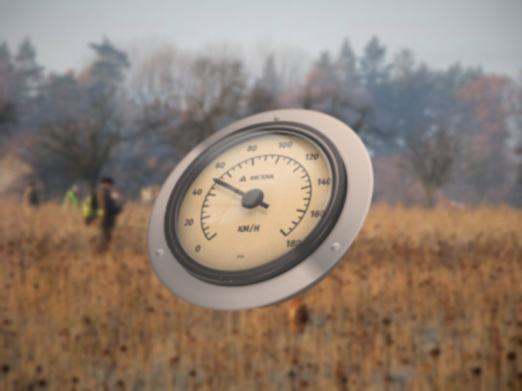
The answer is 50 km/h
